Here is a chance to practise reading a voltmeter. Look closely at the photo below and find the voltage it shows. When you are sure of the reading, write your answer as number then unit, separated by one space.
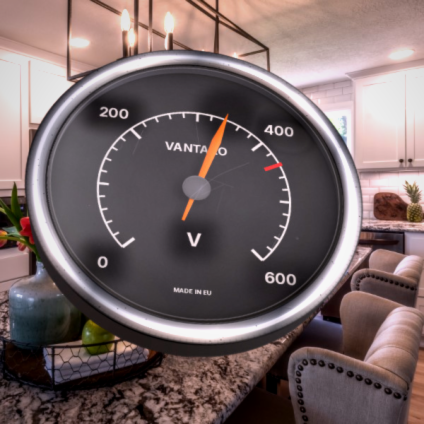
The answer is 340 V
